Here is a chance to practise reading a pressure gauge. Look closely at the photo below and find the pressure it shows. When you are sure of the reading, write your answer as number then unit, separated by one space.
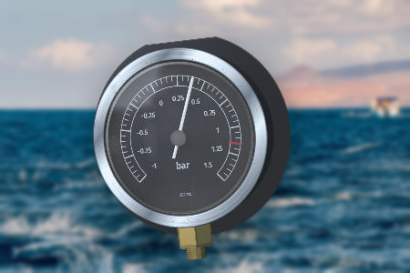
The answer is 0.4 bar
